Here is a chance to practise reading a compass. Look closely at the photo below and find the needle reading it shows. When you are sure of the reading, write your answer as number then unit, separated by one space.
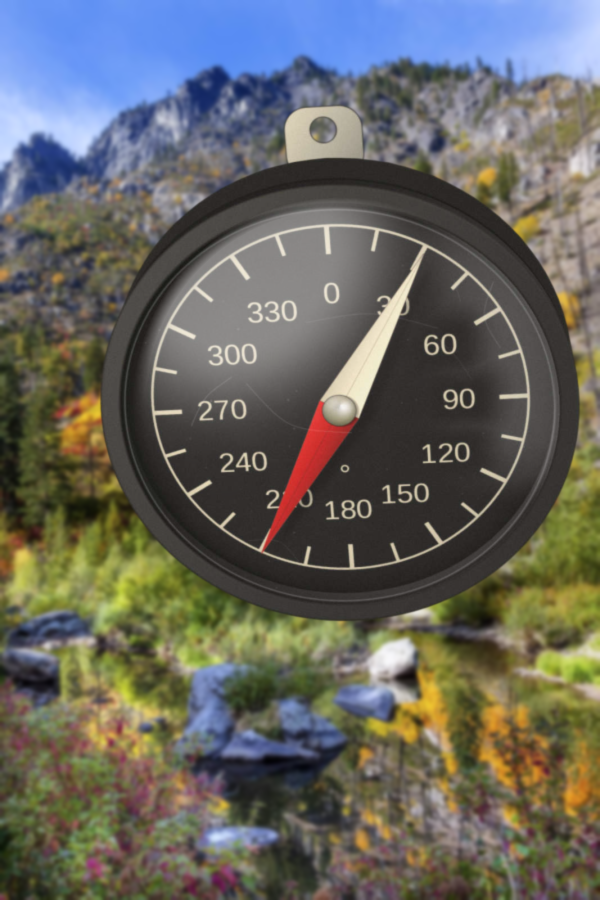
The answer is 210 °
